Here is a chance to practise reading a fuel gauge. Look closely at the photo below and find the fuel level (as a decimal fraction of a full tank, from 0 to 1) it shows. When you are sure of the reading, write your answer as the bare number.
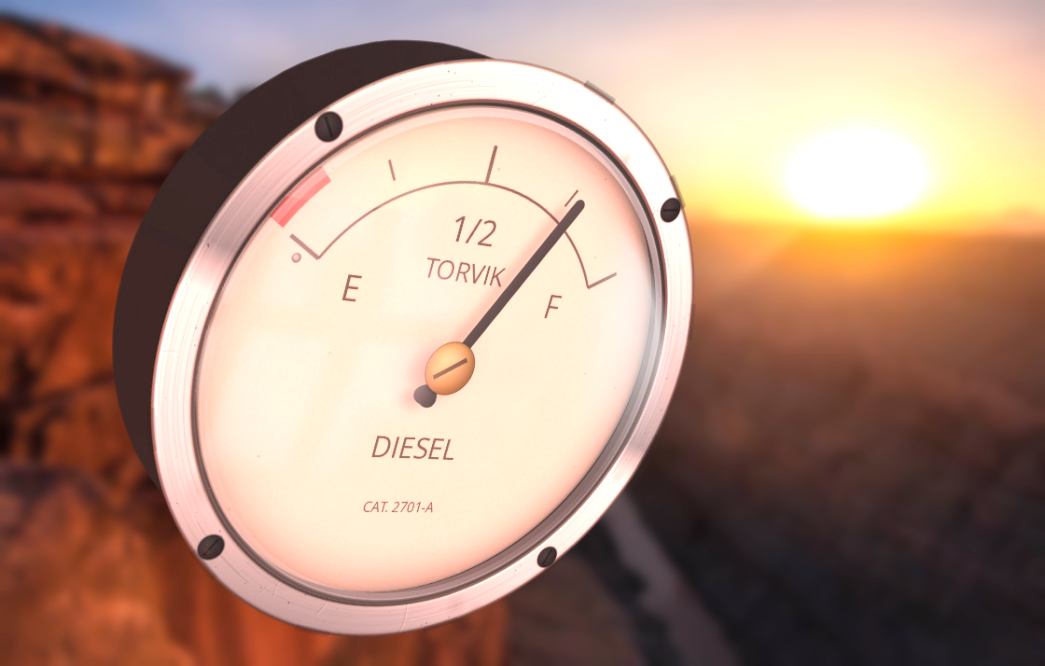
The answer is 0.75
